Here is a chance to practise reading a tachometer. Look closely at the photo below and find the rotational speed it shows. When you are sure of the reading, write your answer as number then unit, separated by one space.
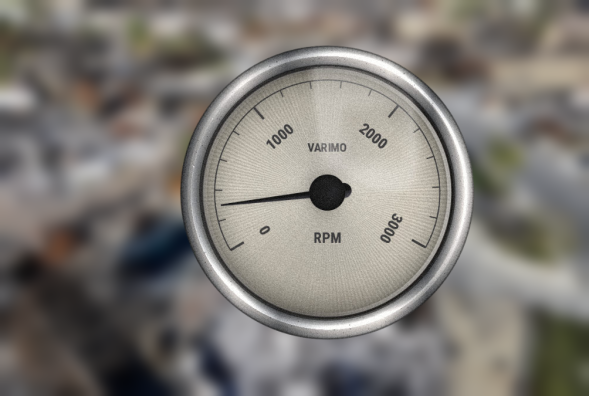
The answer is 300 rpm
